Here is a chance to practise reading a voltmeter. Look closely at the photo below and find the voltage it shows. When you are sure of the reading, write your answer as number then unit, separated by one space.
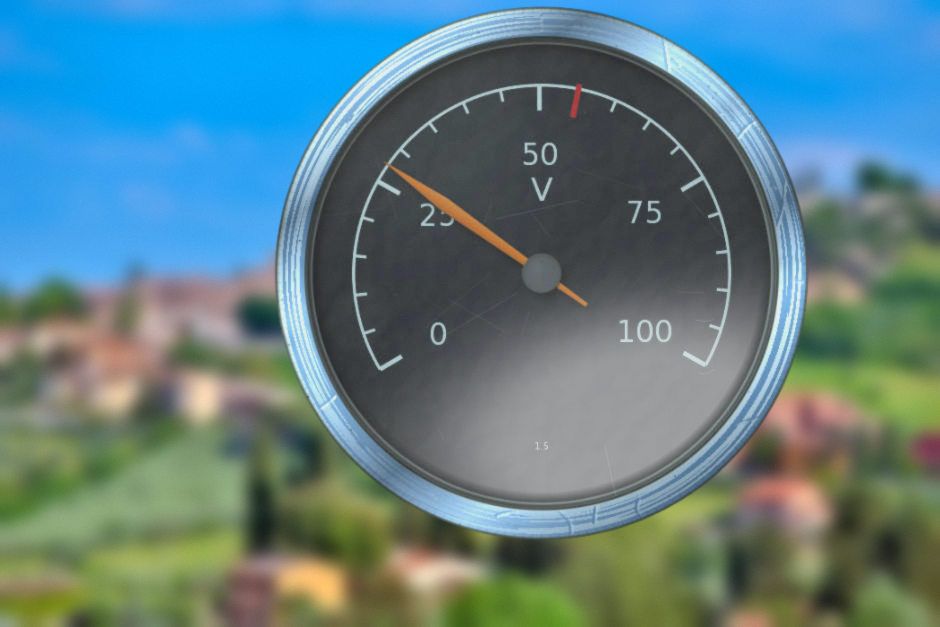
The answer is 27.5 V
